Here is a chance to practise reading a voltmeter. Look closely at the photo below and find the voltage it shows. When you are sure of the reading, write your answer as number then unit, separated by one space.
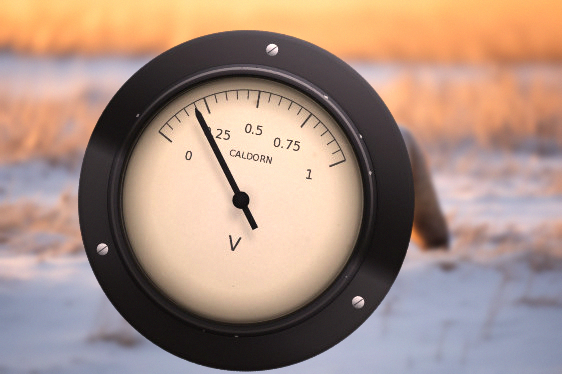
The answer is 0.2 V
